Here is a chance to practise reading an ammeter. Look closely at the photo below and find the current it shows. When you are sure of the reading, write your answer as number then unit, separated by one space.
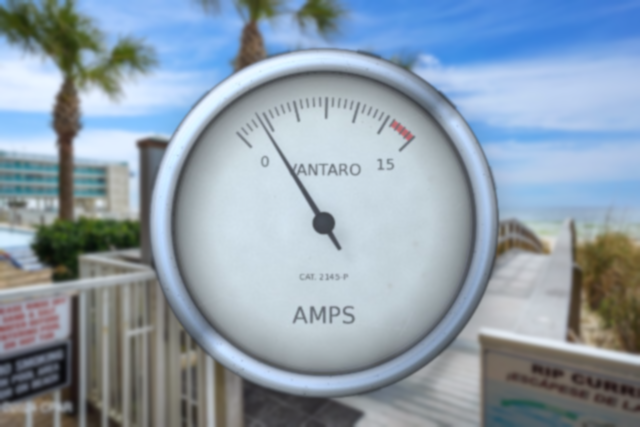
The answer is 2 A
